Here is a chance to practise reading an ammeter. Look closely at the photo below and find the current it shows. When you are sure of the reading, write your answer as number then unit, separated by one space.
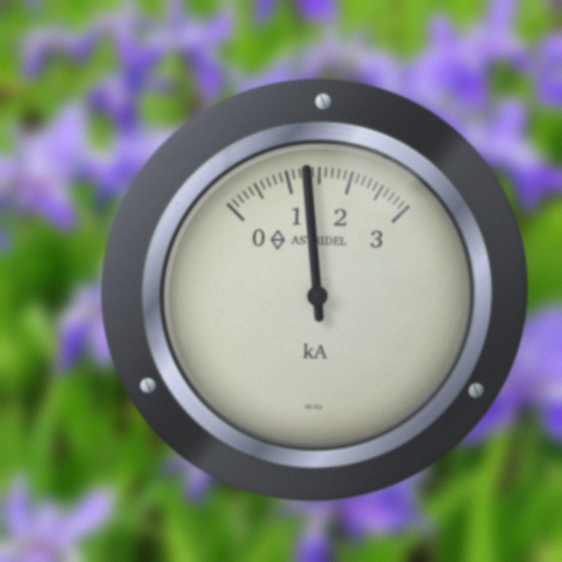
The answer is 1.3 kA
